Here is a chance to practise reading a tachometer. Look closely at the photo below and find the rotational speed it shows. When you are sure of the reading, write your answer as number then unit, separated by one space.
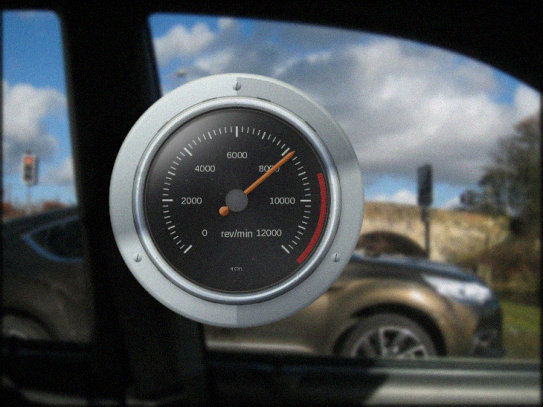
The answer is 8200 rpm
